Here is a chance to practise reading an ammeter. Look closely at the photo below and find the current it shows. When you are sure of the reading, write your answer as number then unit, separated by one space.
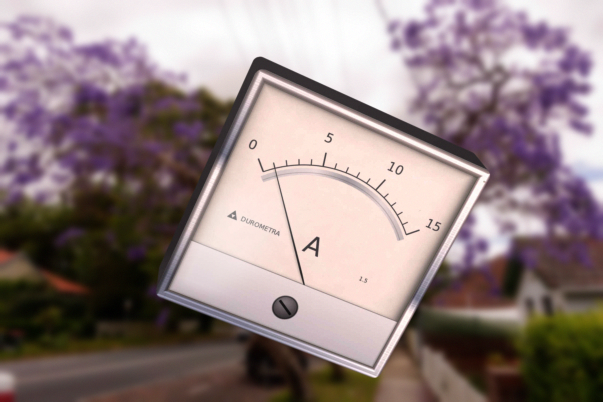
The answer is 1 A
